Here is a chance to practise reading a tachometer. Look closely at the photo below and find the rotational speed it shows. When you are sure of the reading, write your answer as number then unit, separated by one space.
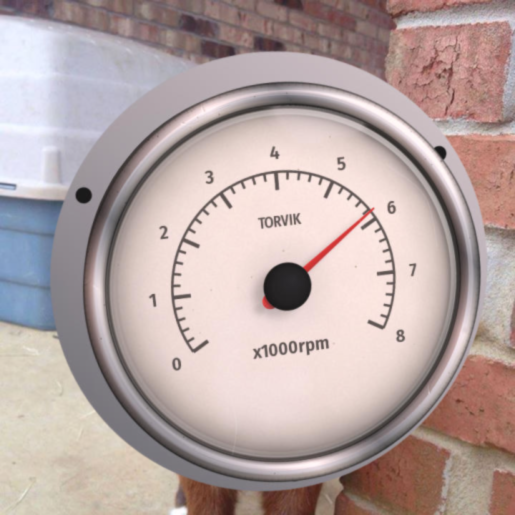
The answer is 5800 rpm
